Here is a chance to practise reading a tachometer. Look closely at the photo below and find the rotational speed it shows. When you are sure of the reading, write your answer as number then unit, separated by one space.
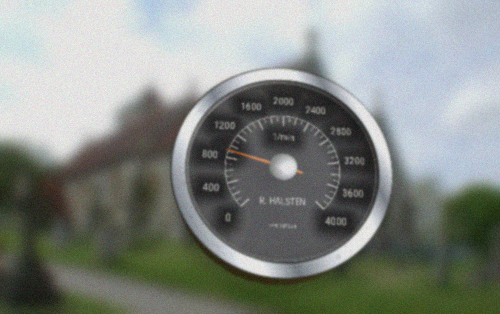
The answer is 900 rpm
